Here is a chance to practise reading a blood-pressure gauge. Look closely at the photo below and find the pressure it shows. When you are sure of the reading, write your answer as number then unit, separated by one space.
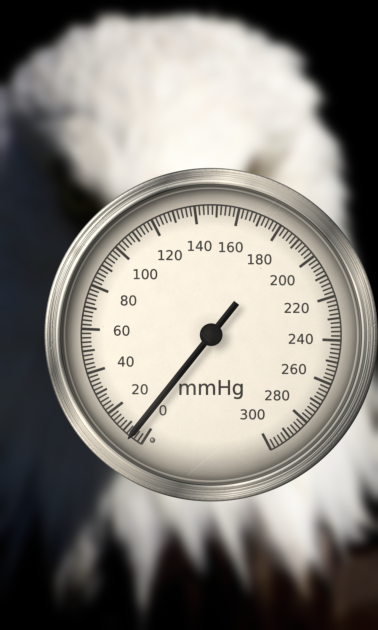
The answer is 6 mmHg
